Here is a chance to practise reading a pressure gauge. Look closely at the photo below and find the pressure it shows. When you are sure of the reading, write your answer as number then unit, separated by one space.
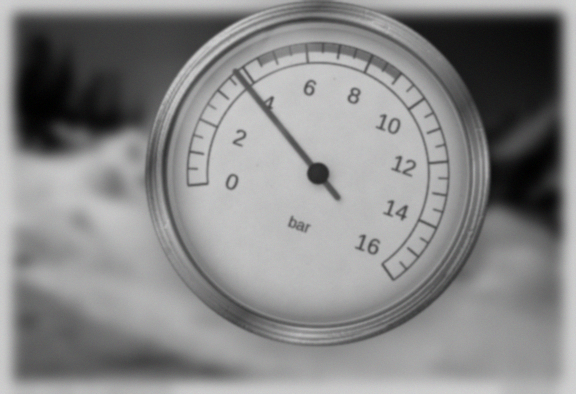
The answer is 3.75 bar
